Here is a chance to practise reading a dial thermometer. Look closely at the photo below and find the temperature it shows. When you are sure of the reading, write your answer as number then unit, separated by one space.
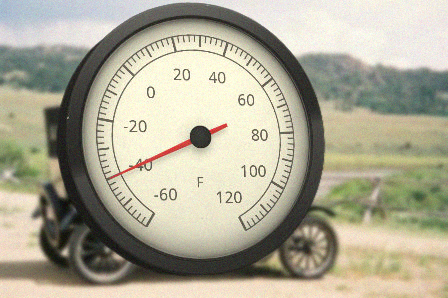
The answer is -40 °F
